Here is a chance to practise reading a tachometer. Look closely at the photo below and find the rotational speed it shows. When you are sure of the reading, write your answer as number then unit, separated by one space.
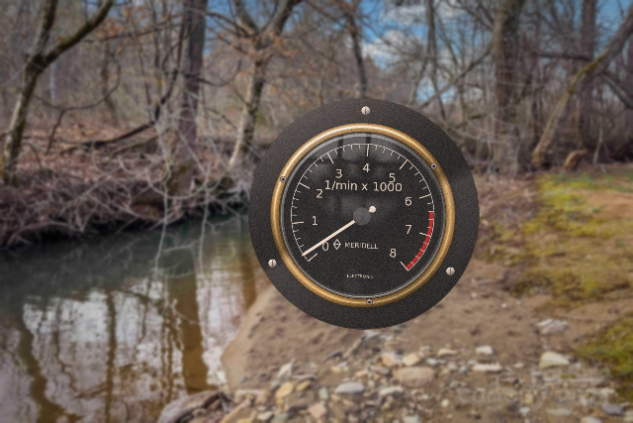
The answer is 200 rpm
